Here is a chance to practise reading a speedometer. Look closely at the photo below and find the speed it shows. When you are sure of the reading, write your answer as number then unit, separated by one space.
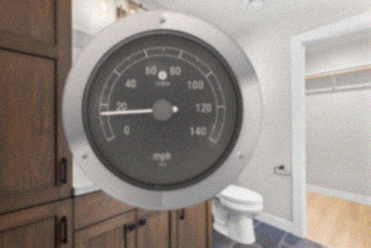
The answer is 15 mph
